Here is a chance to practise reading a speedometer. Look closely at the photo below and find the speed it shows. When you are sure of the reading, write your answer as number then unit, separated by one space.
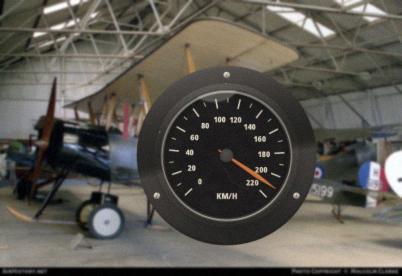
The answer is 210 km/h
